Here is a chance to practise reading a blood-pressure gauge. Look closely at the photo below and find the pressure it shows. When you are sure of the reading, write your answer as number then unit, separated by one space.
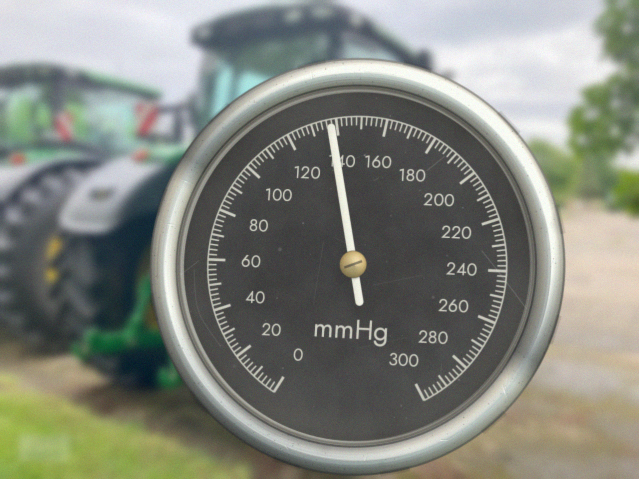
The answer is 138 mmHg
